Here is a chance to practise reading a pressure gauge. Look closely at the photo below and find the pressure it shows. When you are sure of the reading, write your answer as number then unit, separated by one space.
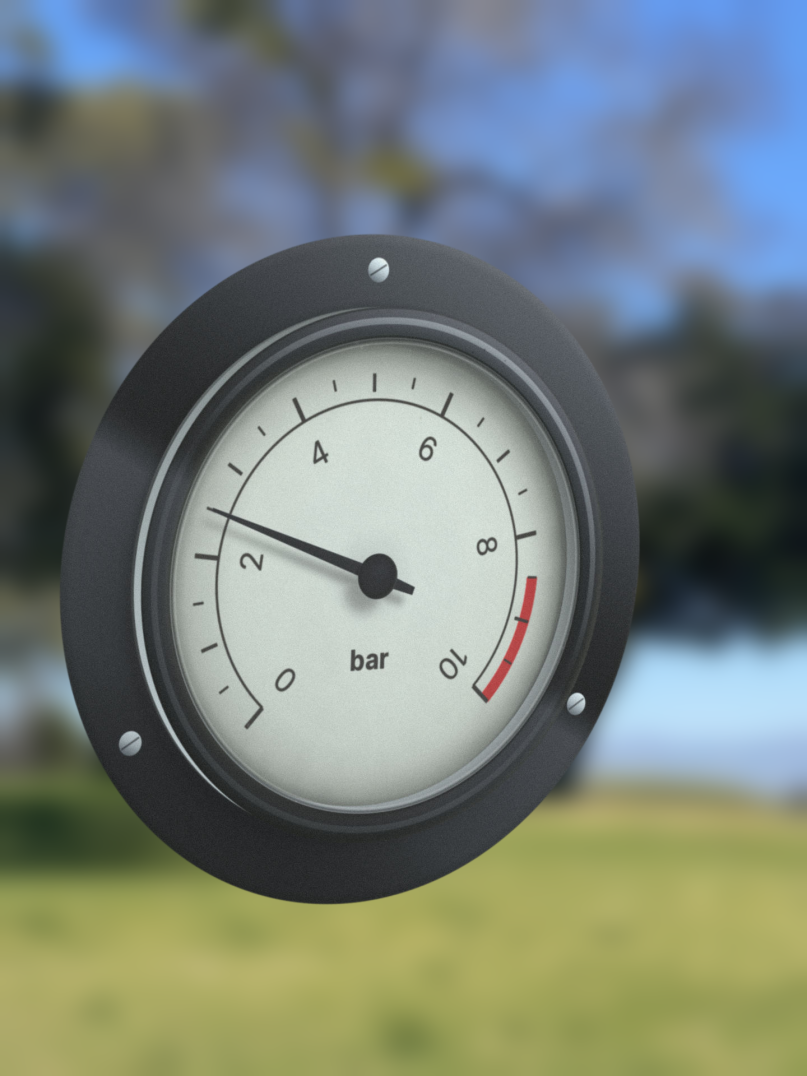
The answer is 2.5 bar
